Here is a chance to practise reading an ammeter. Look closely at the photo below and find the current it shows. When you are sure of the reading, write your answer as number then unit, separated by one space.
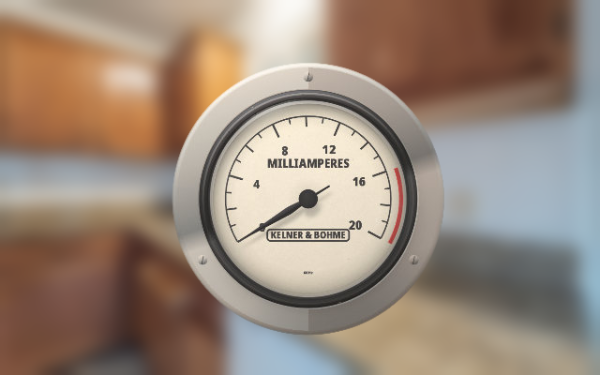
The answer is 0 mA
